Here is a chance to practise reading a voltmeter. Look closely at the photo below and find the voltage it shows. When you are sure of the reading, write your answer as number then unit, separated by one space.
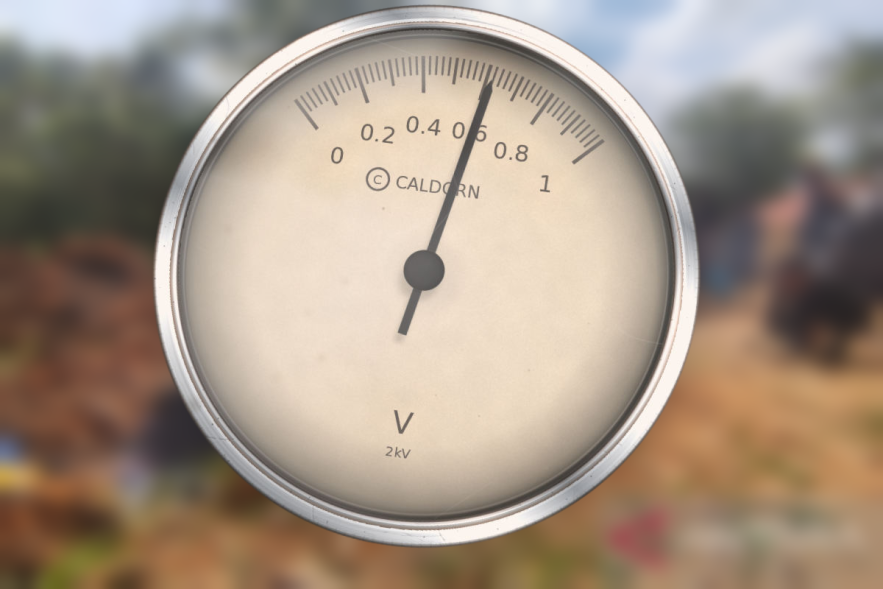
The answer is 0.62 V
